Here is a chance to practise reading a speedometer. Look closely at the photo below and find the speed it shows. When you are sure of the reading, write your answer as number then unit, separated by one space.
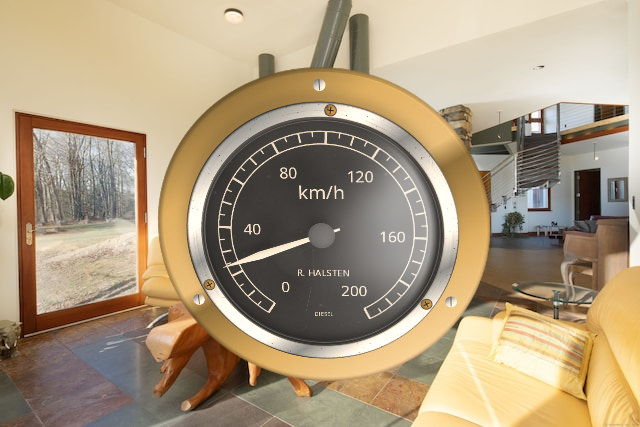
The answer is 25 km/h
